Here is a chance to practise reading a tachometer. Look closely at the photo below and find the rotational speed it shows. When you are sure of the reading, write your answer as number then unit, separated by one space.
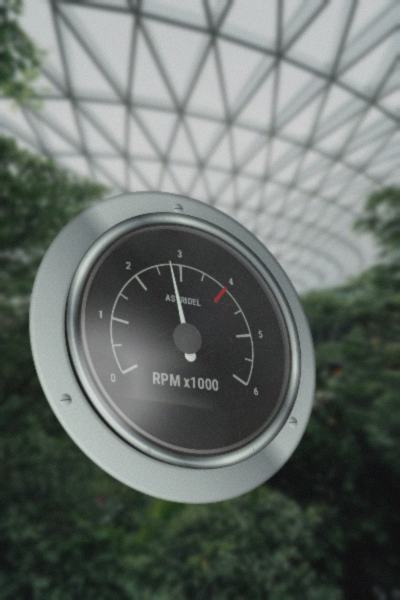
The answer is 2750 rpm
